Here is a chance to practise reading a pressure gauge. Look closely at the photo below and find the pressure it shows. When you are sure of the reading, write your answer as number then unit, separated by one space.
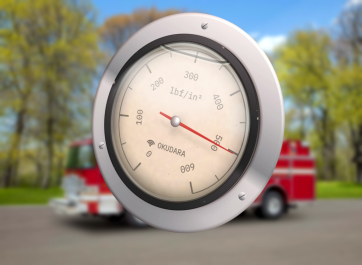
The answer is 500 psi
